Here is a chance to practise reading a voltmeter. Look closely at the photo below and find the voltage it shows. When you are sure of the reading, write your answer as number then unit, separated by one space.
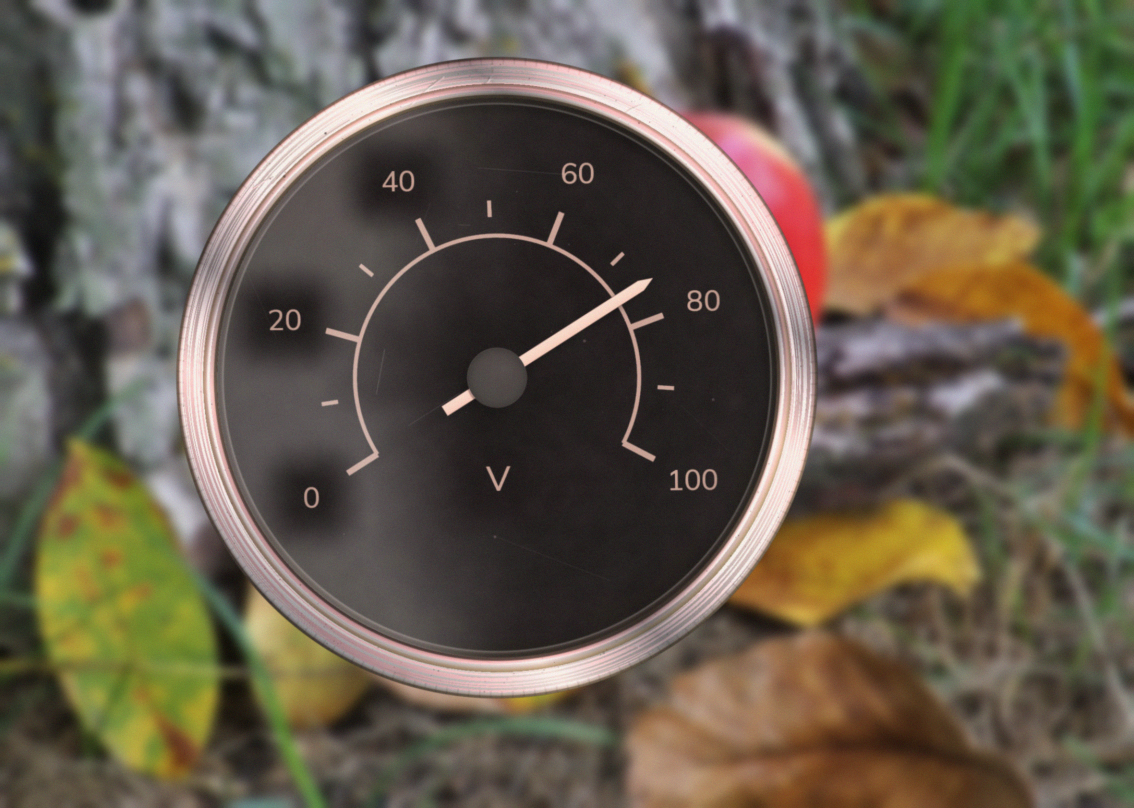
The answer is 75 V
